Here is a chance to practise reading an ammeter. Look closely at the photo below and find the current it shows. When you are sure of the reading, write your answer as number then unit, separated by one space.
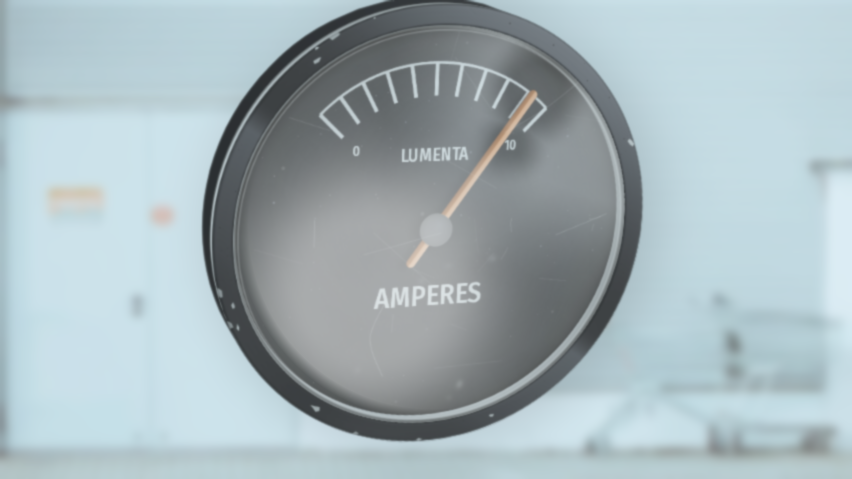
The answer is 9 A
